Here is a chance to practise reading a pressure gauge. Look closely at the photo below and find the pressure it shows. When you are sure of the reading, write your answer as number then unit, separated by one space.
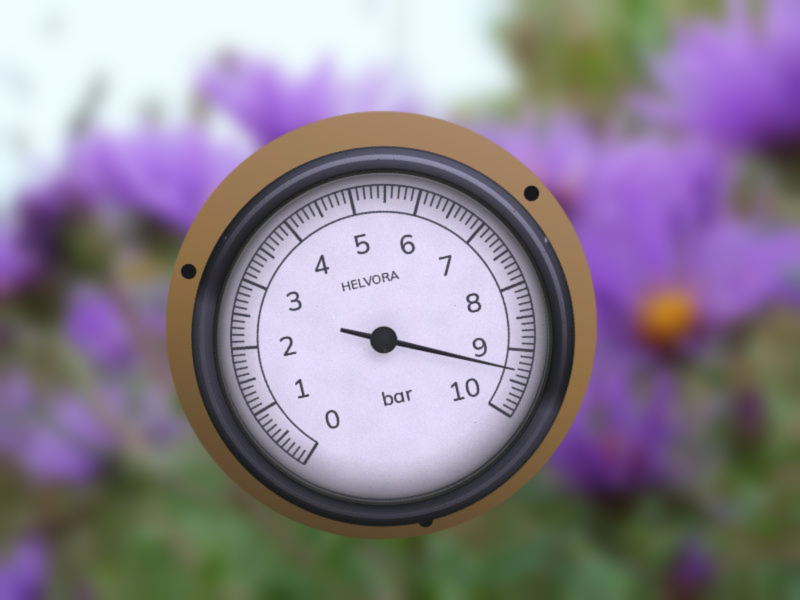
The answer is 9.3 bar
